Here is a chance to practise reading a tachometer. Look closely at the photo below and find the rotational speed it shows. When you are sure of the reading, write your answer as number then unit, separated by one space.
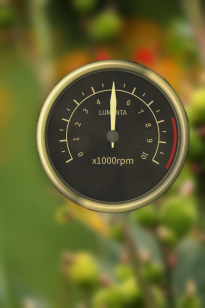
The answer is 5000 rpm
